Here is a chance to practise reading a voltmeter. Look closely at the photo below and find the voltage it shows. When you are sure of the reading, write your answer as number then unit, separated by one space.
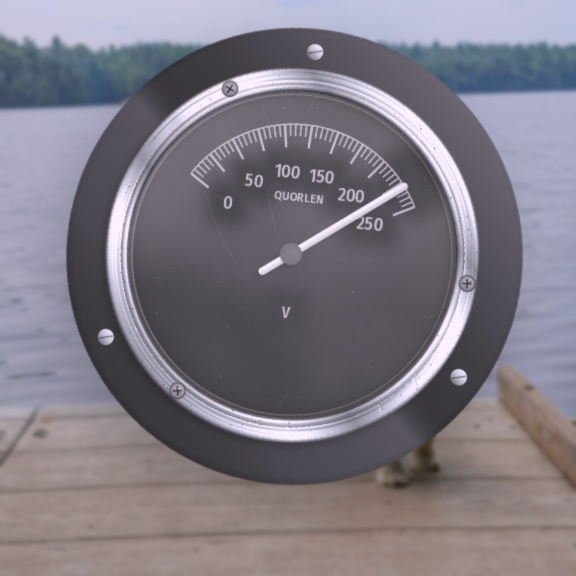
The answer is 230 V
